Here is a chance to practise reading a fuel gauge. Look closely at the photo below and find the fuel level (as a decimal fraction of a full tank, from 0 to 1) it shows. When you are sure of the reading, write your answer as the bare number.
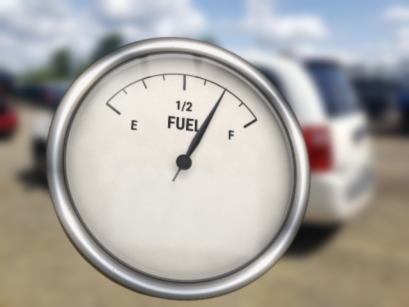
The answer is 0.75
